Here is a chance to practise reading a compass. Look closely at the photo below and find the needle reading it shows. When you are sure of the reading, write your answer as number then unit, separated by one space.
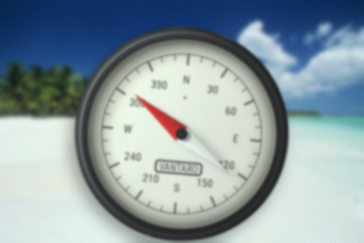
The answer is 305 °
